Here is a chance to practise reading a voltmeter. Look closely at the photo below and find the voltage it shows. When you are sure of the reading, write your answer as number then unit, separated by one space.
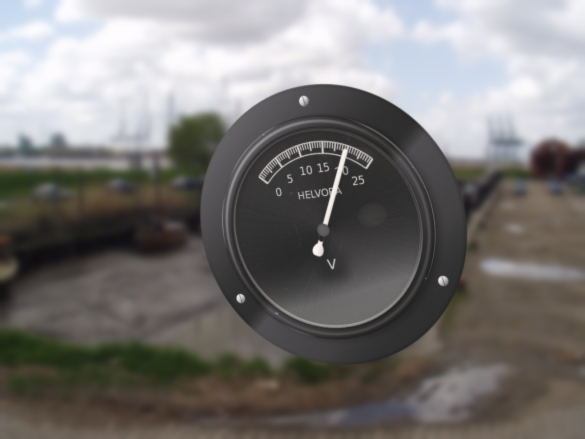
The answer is 20 V
